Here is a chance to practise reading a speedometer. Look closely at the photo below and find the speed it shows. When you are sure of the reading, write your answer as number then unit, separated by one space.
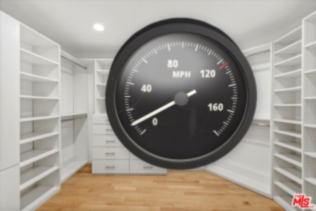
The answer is 10 mph
